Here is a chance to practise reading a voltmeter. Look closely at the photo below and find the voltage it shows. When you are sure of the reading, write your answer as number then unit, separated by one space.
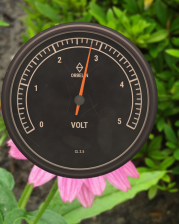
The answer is 2.8 V
